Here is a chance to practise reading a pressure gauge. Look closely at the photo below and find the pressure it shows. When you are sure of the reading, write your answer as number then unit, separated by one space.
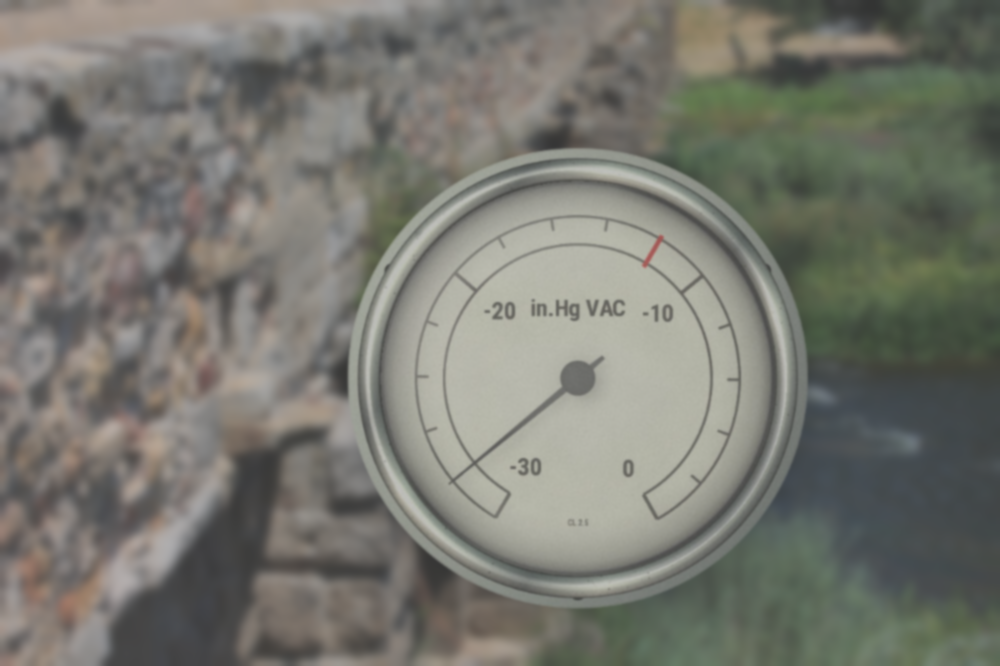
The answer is -28 inHg
